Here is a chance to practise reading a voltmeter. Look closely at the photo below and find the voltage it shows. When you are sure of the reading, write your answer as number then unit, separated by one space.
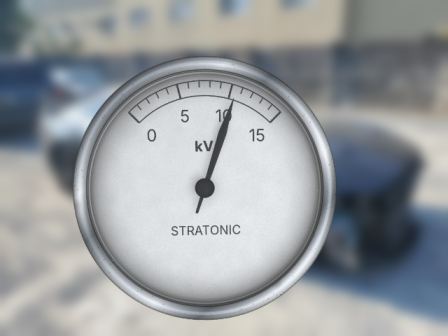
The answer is 10.5 kV
